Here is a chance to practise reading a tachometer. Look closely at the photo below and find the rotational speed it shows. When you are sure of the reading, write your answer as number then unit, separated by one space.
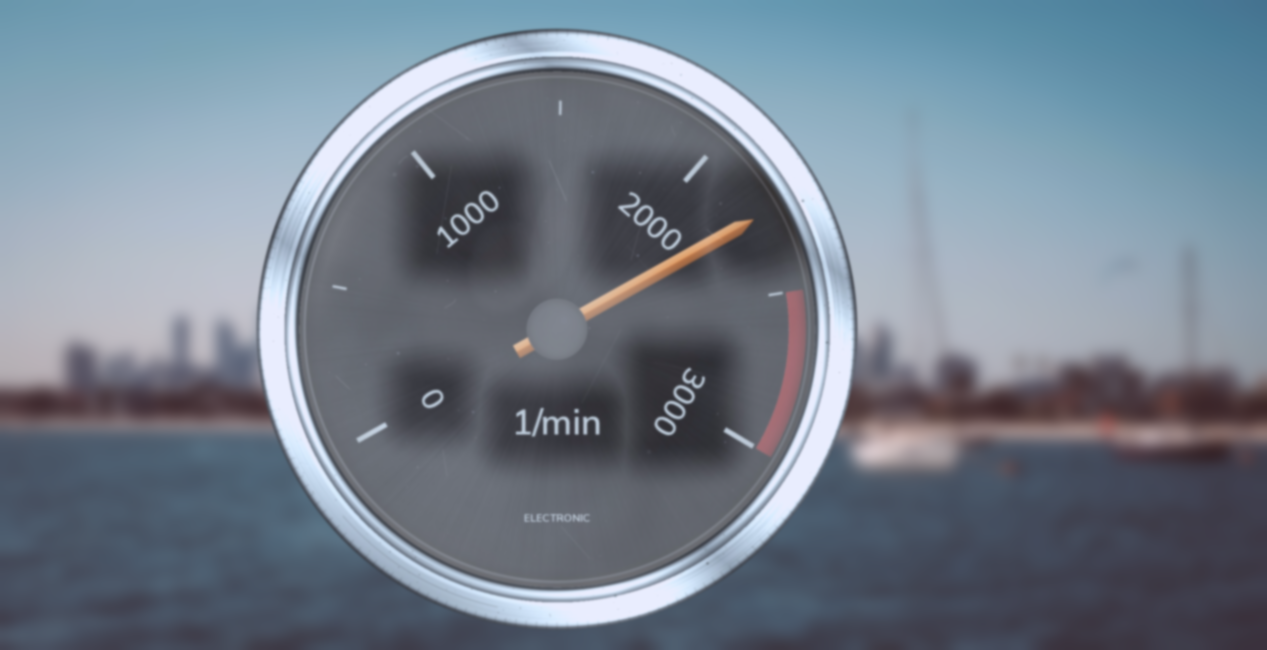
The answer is 2250 rpm
